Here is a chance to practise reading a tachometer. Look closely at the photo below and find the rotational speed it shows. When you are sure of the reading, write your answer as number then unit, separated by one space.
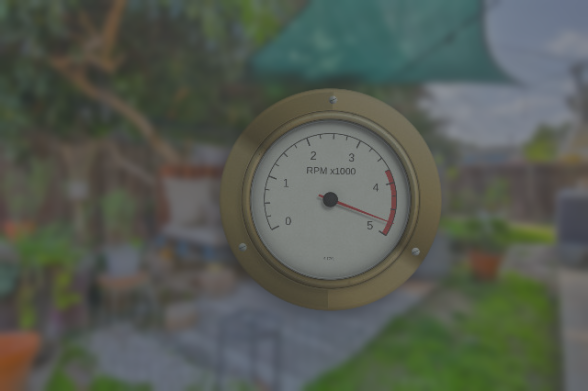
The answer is 4750 rpm
